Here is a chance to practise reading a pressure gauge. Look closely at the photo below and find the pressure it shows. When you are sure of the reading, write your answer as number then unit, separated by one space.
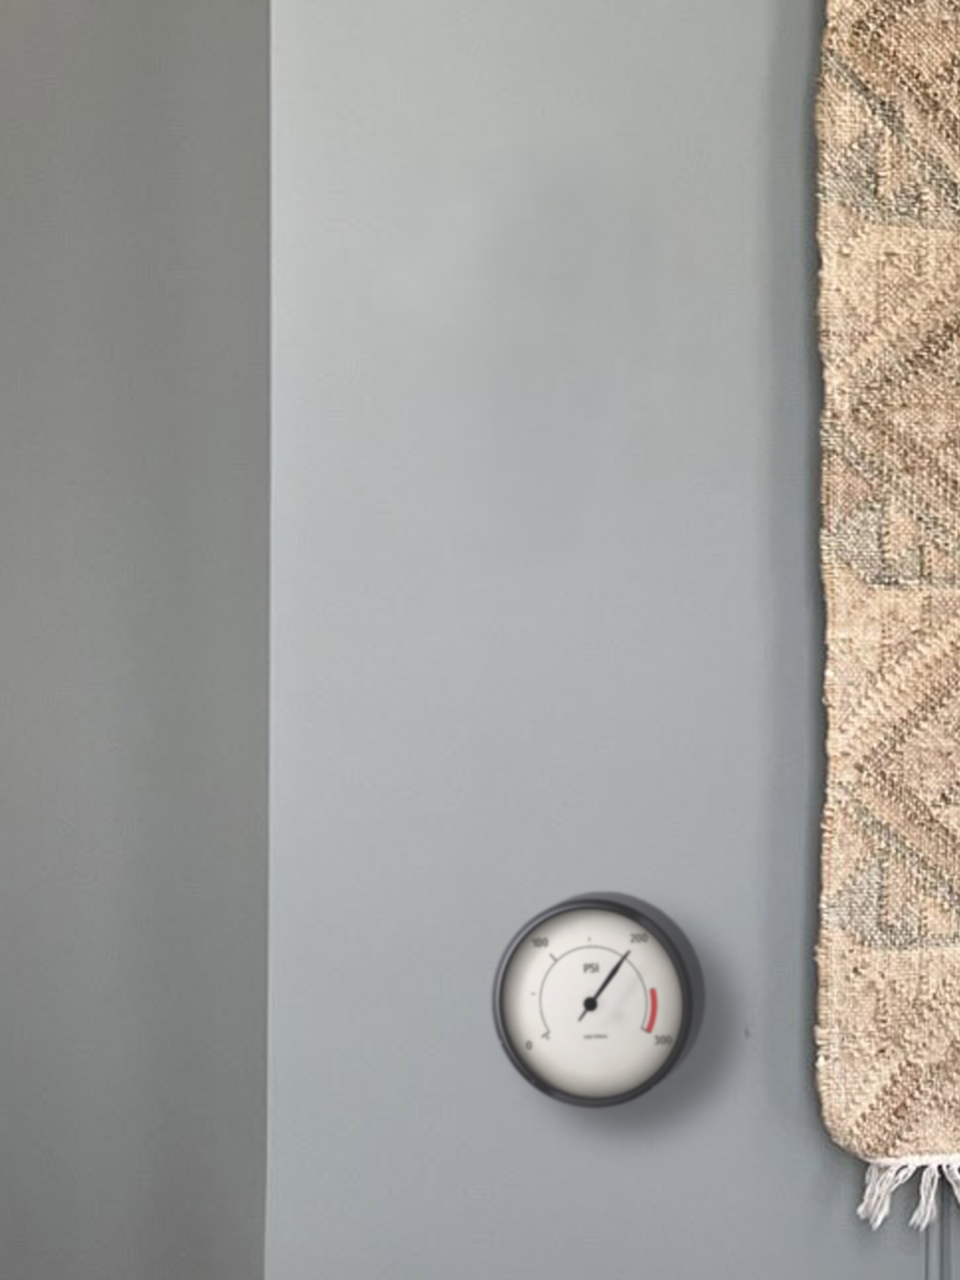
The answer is 200 psi
